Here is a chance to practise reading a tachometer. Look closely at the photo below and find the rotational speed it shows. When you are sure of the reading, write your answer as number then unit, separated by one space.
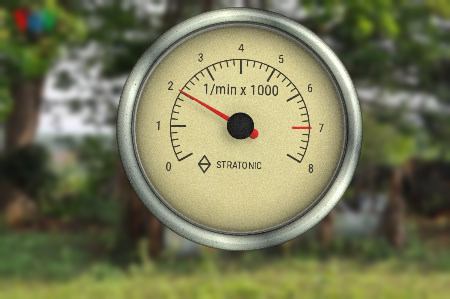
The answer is 2000 rpm
